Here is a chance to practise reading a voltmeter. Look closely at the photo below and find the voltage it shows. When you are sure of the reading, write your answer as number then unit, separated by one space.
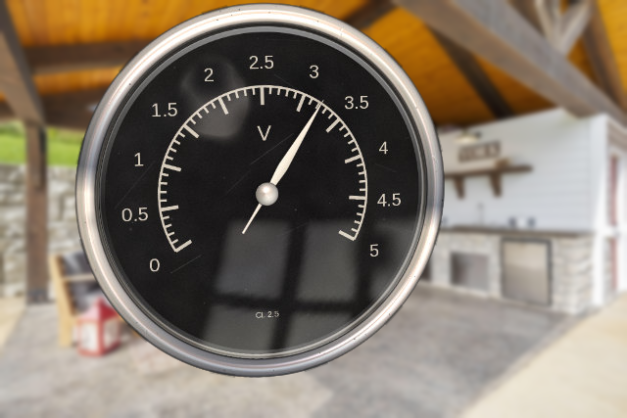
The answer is 3.2 V
